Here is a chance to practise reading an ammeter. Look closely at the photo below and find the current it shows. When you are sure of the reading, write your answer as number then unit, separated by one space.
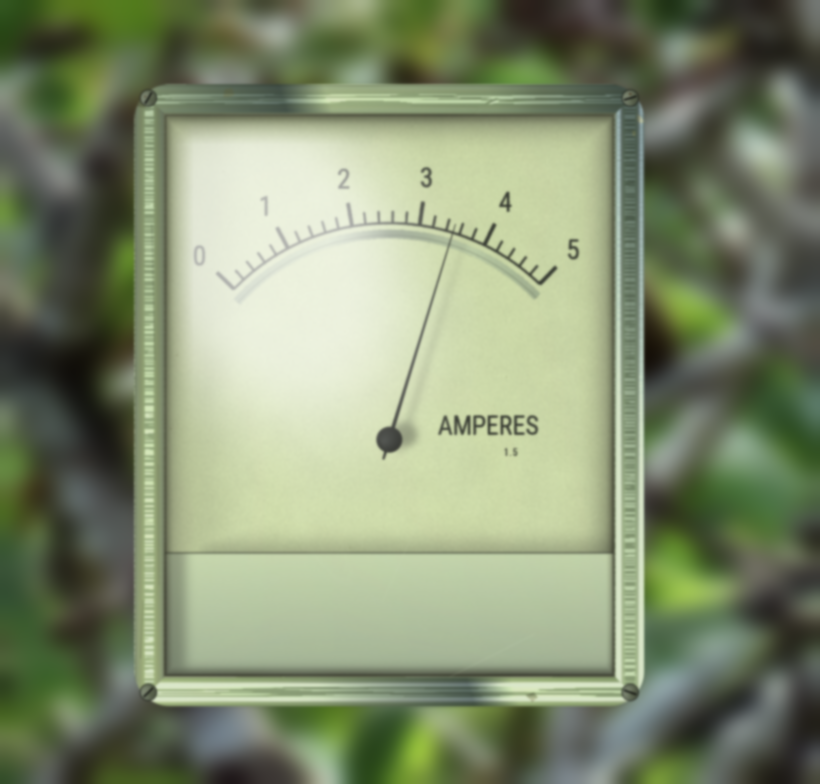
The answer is 3.5 A
